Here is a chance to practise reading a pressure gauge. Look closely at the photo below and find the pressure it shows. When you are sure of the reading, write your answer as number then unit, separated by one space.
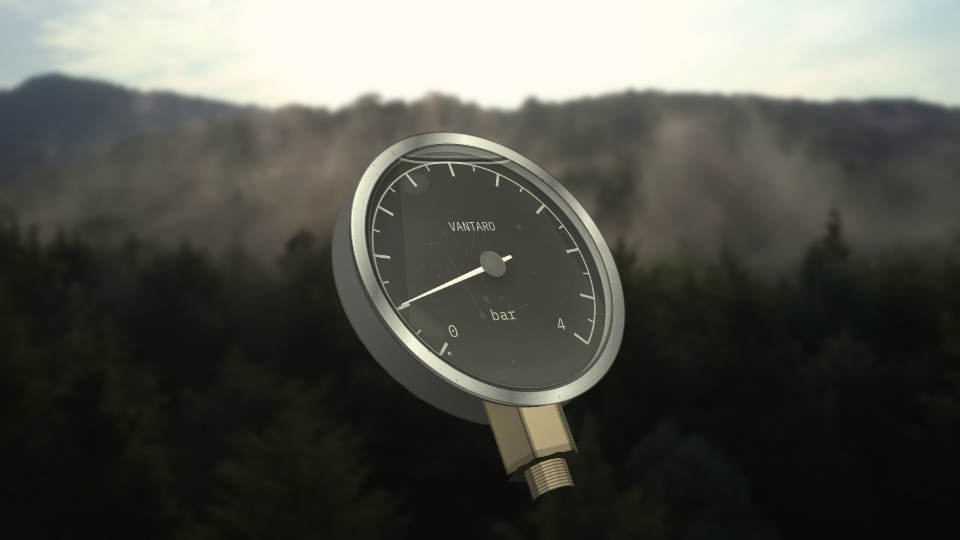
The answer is 0.4 bar
